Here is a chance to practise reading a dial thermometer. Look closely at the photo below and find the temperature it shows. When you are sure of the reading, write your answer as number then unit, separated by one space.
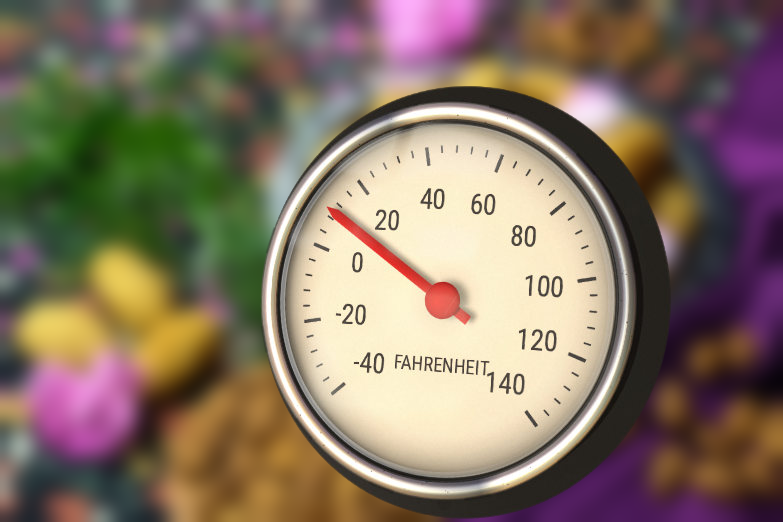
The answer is 10 °F
